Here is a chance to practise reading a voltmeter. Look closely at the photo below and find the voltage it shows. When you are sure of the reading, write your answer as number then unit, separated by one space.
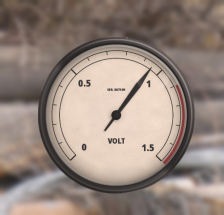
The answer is 0.95 V
